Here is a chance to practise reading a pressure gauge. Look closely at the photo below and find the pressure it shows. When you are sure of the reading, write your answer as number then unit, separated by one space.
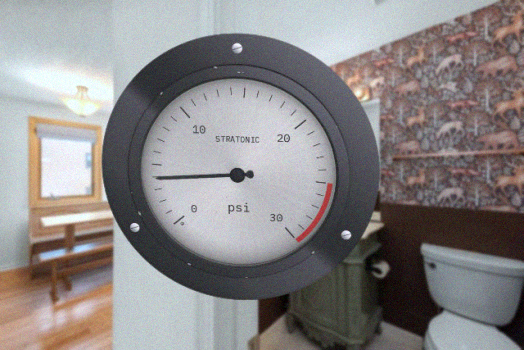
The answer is 4 psi
